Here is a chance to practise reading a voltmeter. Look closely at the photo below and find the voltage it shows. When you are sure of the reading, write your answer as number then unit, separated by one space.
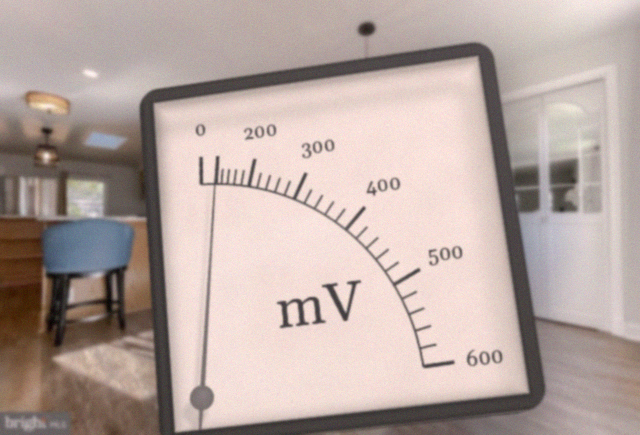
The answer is 100 mV
